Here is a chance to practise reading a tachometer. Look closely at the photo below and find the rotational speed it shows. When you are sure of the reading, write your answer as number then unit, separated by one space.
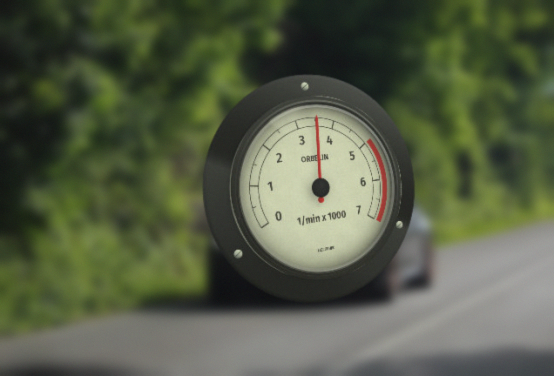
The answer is 3500 rpm
